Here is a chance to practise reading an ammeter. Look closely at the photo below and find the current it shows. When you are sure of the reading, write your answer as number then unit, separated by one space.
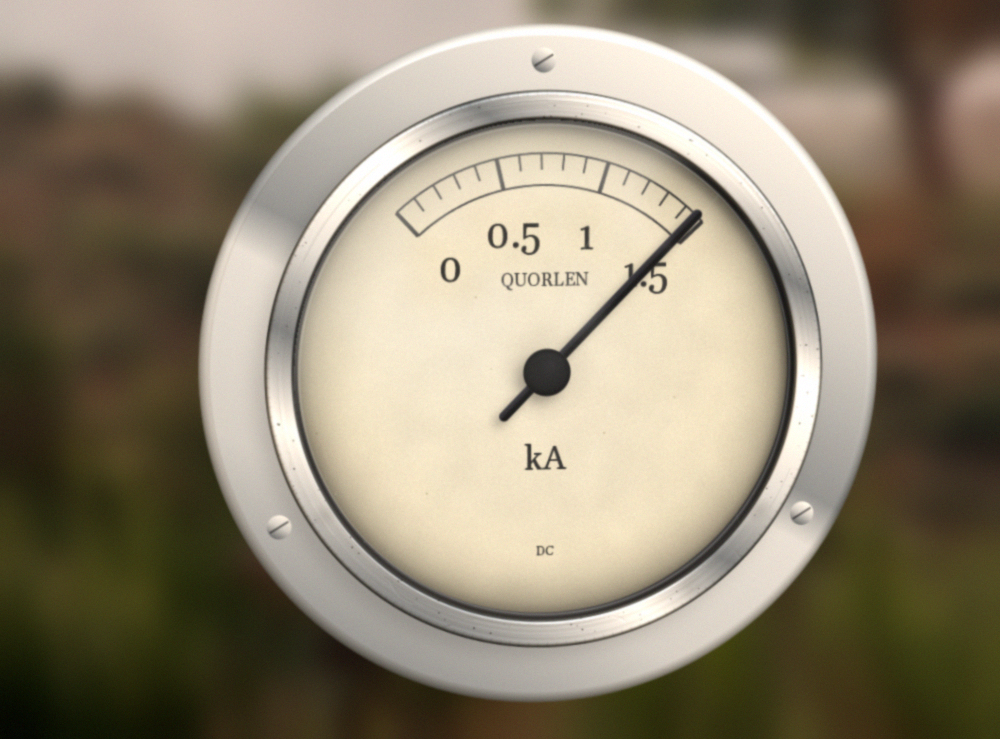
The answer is 1.45 kA
